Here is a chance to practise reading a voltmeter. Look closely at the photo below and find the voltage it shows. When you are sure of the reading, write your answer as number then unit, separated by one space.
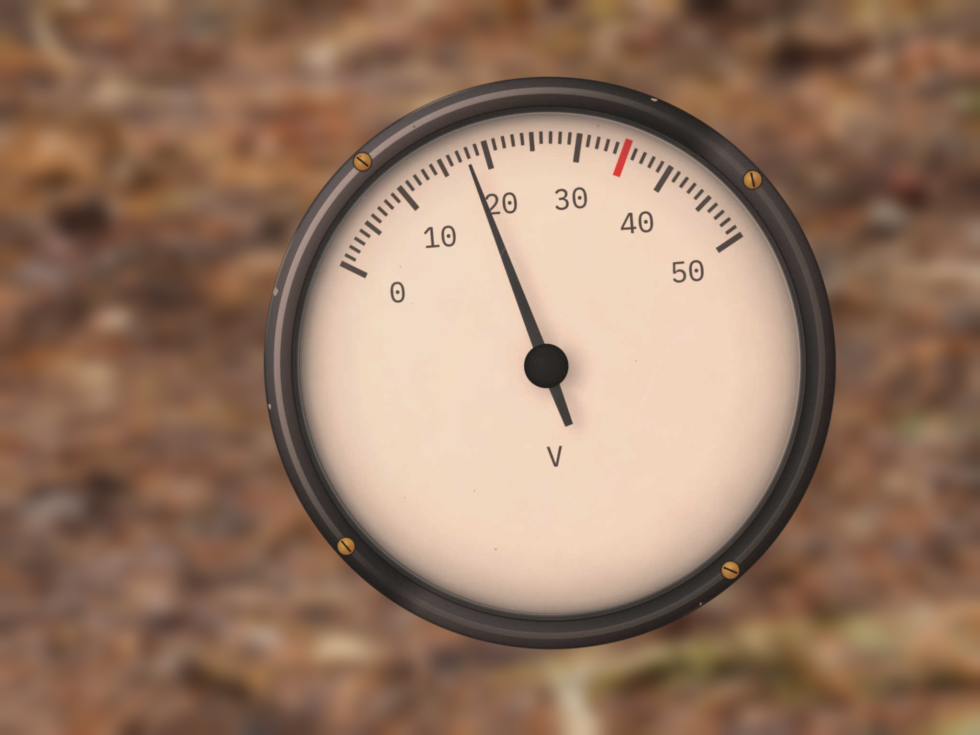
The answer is 18 V
